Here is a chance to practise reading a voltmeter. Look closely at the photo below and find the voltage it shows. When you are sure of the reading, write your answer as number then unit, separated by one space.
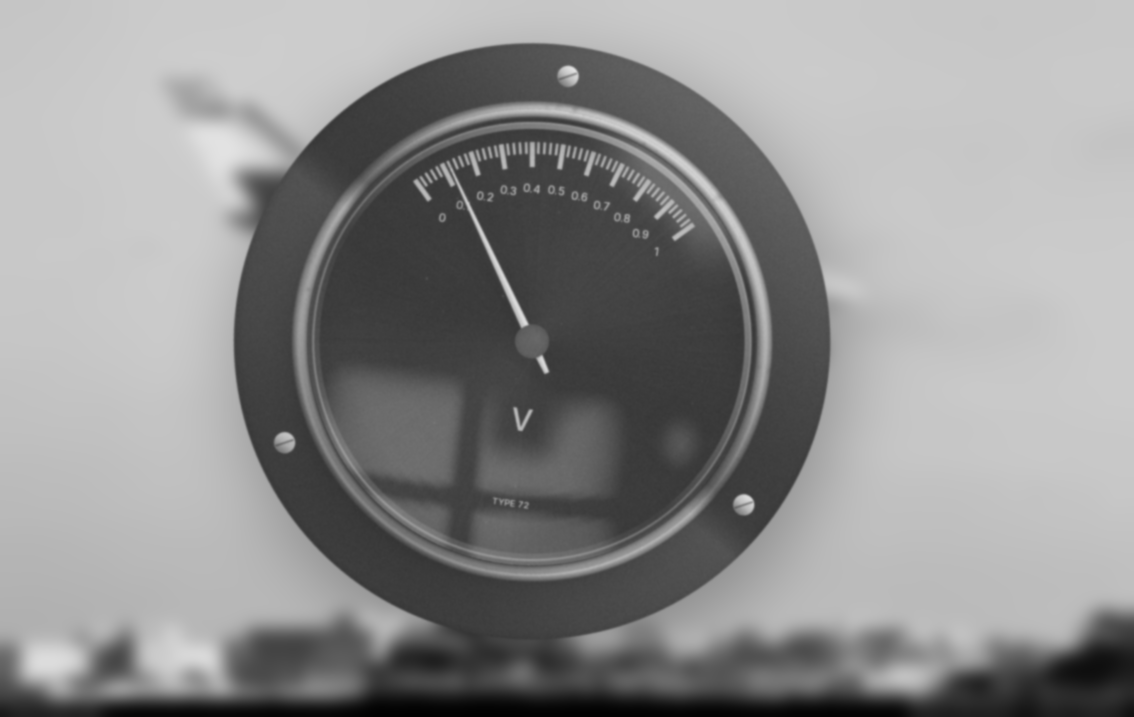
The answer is 0.12 V
